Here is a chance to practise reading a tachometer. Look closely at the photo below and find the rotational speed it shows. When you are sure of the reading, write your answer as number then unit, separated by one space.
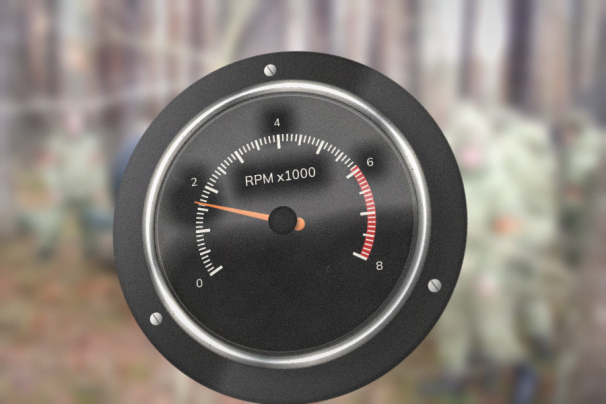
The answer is 1600 rpm
